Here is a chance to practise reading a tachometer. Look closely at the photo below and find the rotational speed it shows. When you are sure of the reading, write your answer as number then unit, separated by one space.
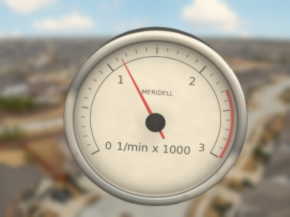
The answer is 1150 rpm
